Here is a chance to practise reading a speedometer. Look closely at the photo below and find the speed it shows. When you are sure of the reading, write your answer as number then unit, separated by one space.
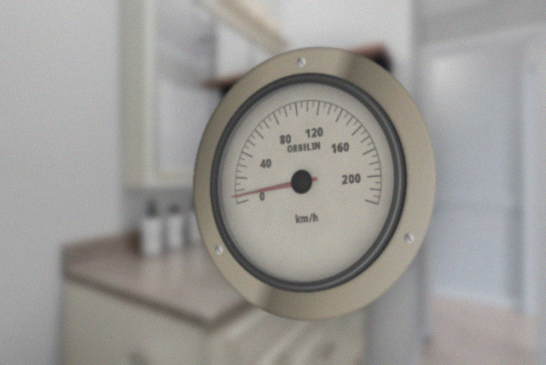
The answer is 5 km/h
